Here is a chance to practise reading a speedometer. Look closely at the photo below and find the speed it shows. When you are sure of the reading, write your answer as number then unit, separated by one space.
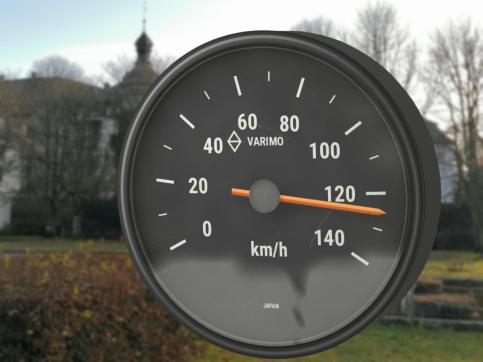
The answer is 125 km/h
